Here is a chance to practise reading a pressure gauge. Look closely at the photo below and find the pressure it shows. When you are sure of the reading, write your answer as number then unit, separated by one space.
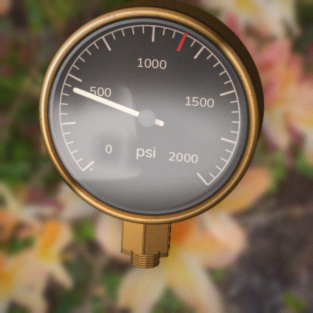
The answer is 450 psi
